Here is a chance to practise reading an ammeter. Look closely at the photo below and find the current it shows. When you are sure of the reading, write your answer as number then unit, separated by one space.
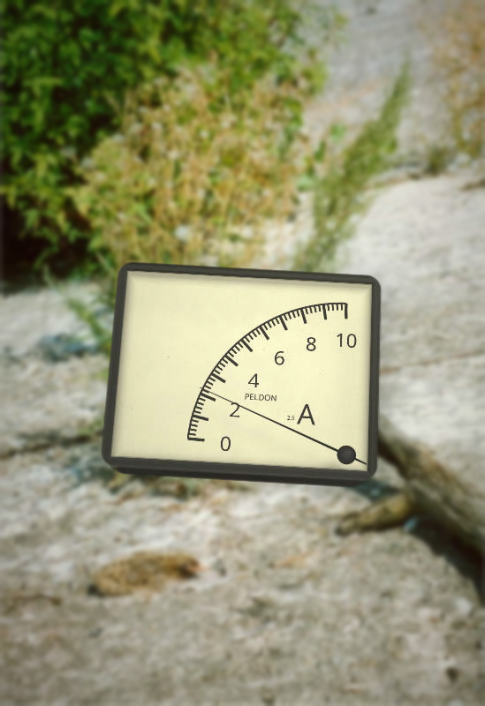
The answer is 2.2 A
